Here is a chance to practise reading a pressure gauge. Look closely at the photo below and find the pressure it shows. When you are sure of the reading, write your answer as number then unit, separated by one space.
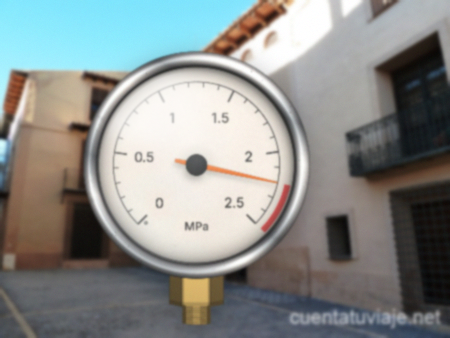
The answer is 2.2 MPa
